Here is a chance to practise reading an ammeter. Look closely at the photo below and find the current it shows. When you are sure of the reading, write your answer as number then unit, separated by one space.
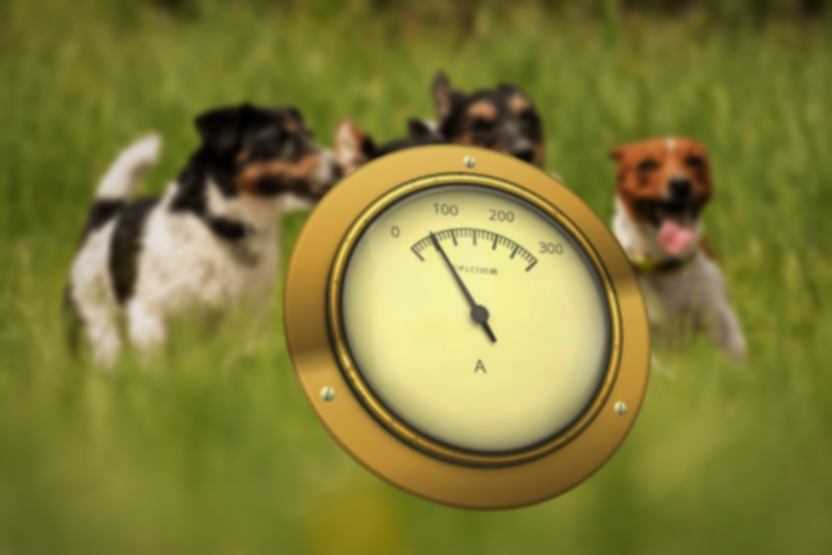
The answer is 50 A
